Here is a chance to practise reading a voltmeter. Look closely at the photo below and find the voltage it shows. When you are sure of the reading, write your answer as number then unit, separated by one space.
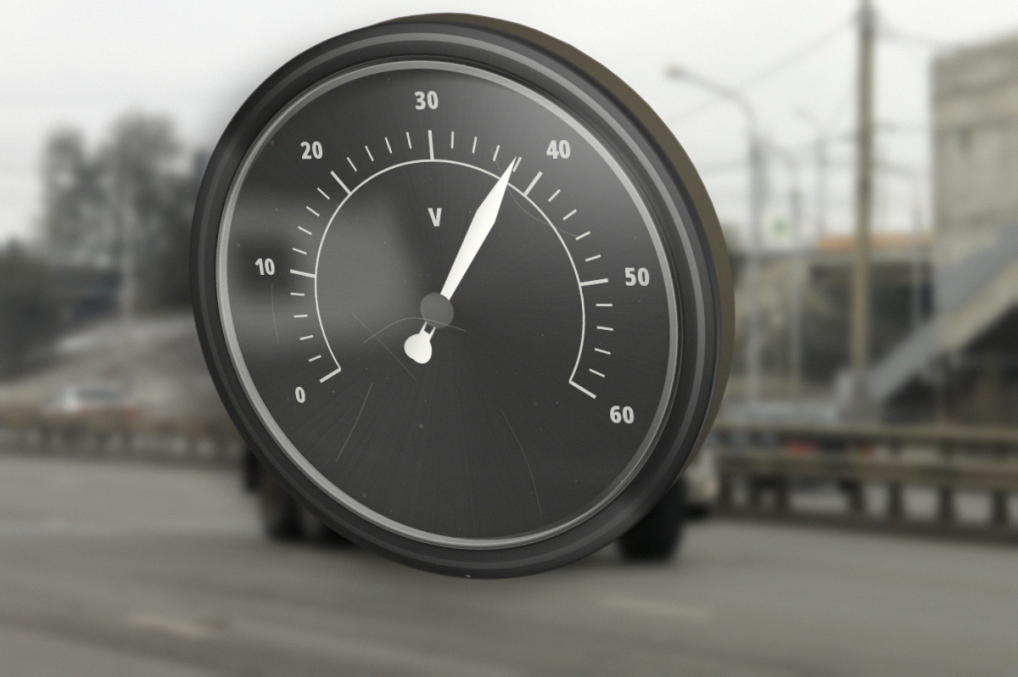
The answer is 38 V
